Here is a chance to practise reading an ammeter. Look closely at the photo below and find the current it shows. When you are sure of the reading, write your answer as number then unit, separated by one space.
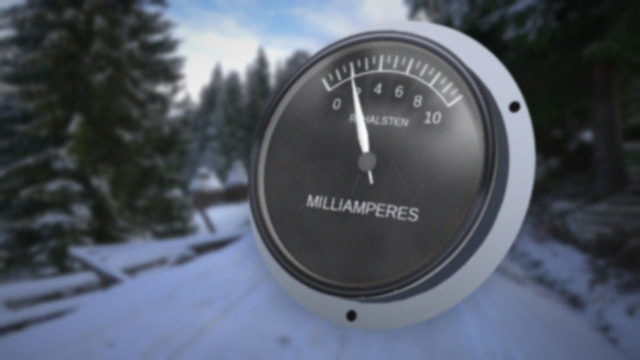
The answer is 2 mA
